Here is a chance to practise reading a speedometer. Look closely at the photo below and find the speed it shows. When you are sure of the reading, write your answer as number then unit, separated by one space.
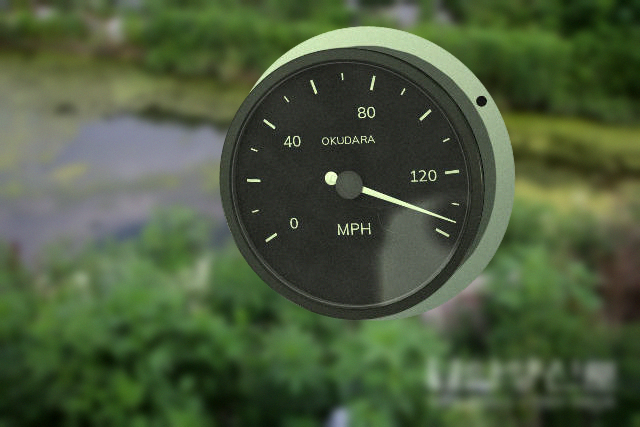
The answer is 135 mph
